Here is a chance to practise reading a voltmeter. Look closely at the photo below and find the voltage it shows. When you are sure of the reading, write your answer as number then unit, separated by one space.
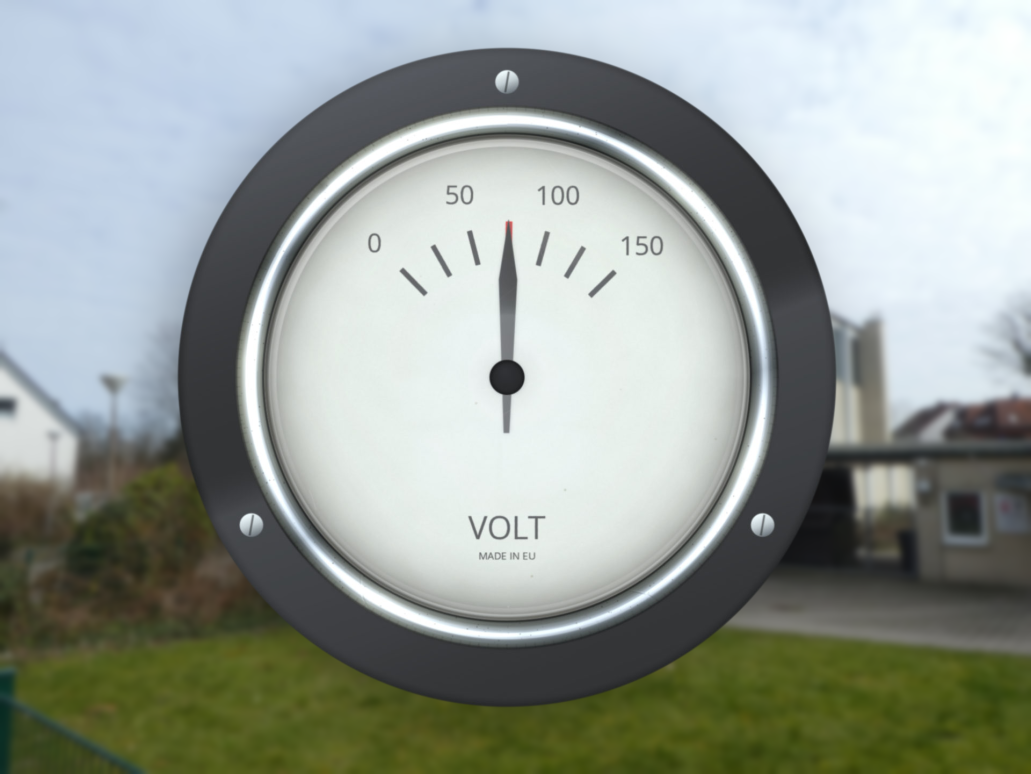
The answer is 75 V
